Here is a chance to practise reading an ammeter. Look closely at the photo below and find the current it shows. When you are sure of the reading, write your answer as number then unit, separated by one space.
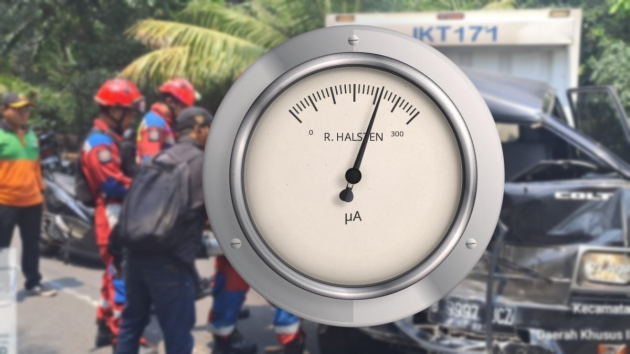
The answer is 210 µA
